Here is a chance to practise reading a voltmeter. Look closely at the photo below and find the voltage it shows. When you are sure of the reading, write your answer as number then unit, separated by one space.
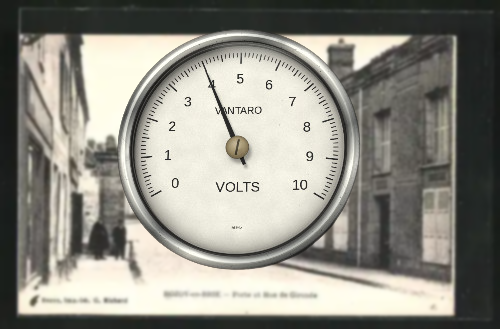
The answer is 4 V
